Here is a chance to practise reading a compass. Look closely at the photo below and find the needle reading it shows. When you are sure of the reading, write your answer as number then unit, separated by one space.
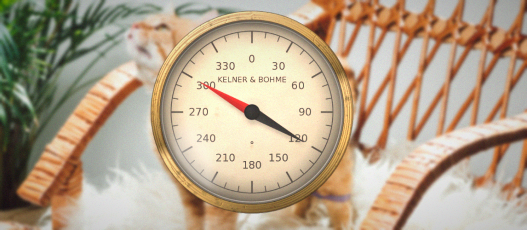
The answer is 300 °
